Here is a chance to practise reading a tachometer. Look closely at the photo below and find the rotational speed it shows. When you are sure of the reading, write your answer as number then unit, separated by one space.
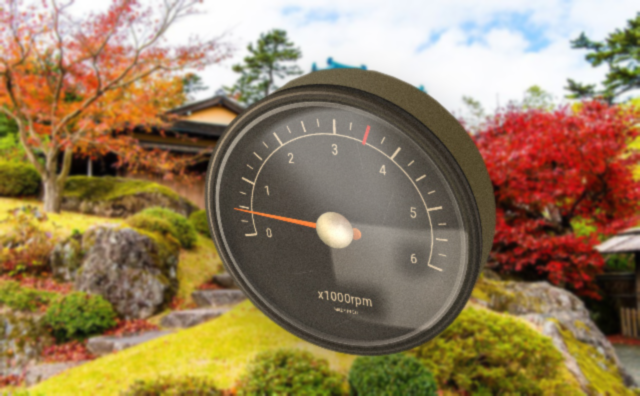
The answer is 500 rpm
